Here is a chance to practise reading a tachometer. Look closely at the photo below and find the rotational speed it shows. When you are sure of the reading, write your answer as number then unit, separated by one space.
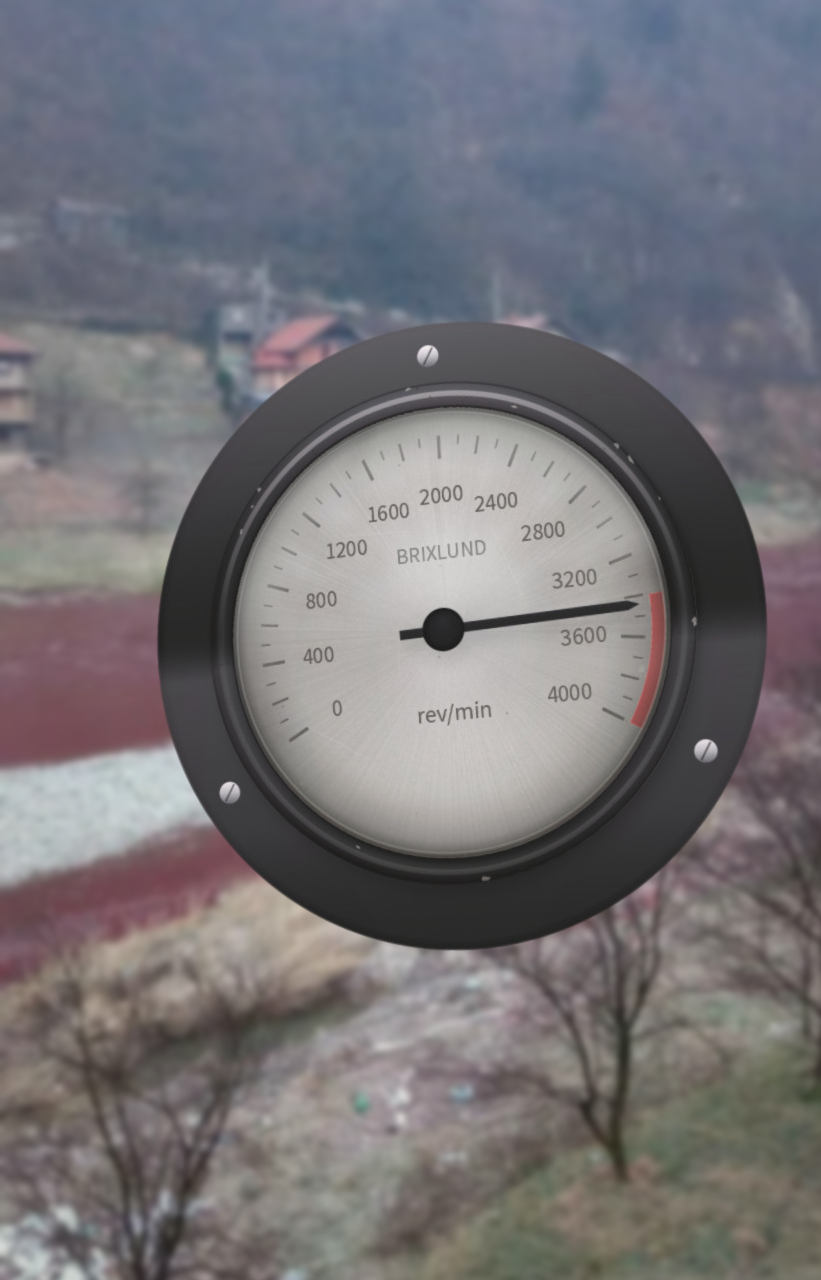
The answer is 3450 rpm
